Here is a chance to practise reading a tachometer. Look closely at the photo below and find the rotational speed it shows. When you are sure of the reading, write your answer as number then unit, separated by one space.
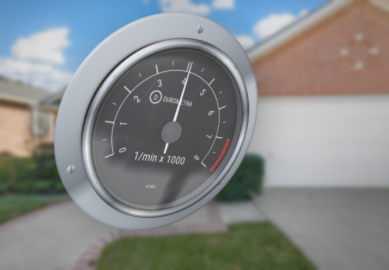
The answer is 4000 rpm
